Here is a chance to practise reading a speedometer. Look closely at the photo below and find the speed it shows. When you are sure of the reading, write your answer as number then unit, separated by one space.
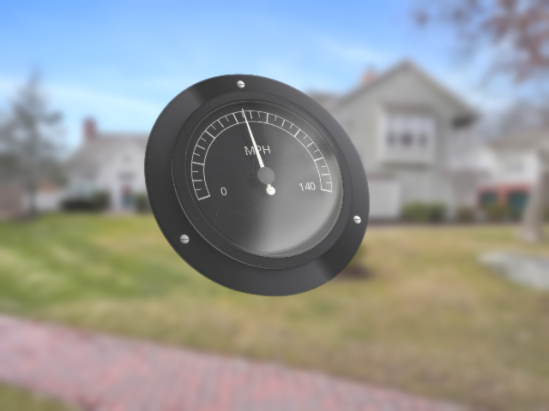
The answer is 65 mph
